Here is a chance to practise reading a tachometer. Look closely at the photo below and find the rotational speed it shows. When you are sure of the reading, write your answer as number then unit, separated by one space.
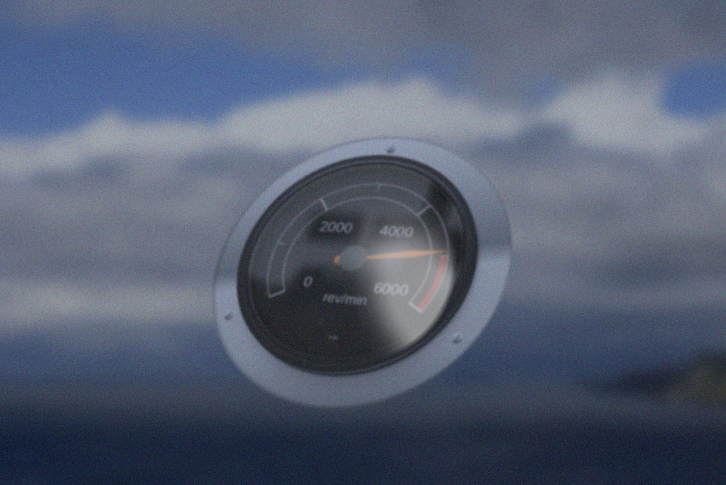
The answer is 5000 rpm
